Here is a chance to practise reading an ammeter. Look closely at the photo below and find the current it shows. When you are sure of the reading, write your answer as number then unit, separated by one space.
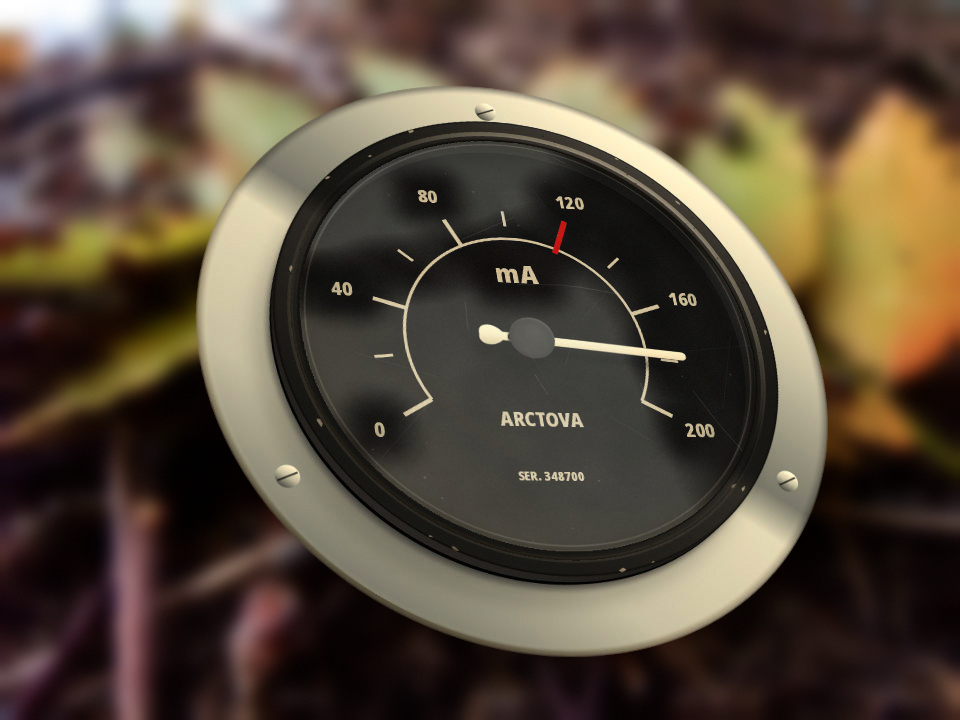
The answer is 180 mA
